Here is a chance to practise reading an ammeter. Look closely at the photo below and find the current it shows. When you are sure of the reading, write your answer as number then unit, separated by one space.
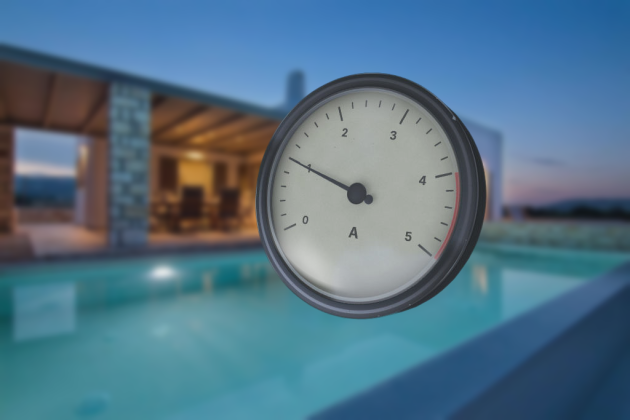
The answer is 1 A
